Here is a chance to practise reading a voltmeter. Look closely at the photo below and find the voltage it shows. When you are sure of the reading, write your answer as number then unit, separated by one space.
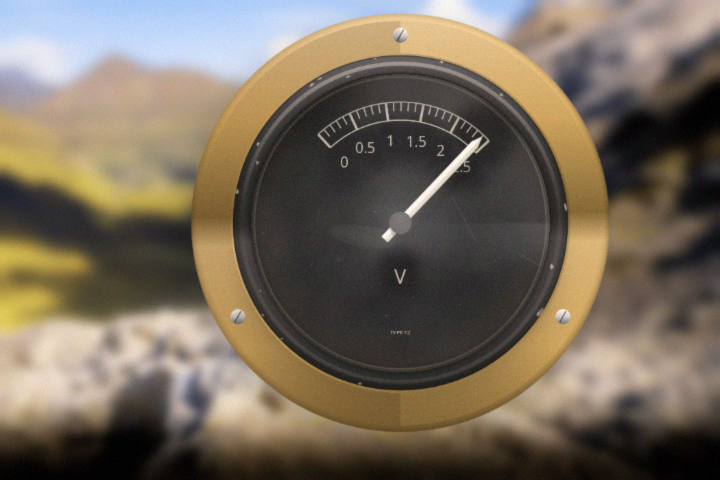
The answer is 2.4 V
